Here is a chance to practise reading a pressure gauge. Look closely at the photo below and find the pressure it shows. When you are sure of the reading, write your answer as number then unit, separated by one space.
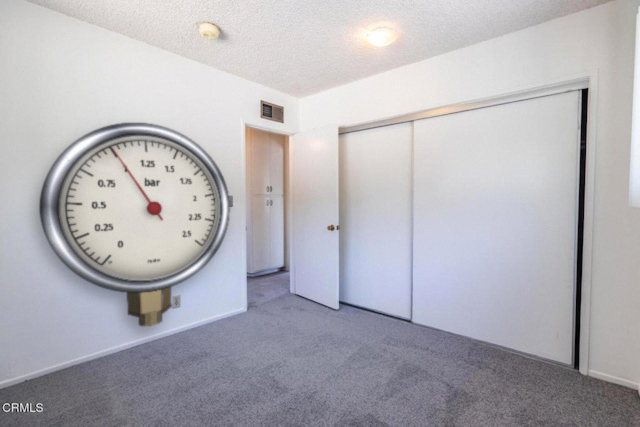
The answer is 1 bar
